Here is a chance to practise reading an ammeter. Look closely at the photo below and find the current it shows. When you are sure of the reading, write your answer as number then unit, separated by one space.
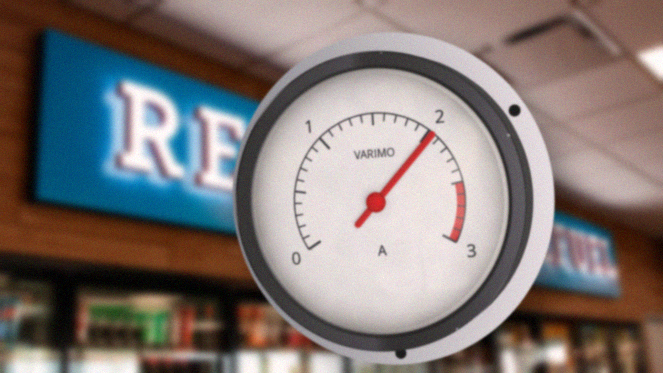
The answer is 2.05 A
